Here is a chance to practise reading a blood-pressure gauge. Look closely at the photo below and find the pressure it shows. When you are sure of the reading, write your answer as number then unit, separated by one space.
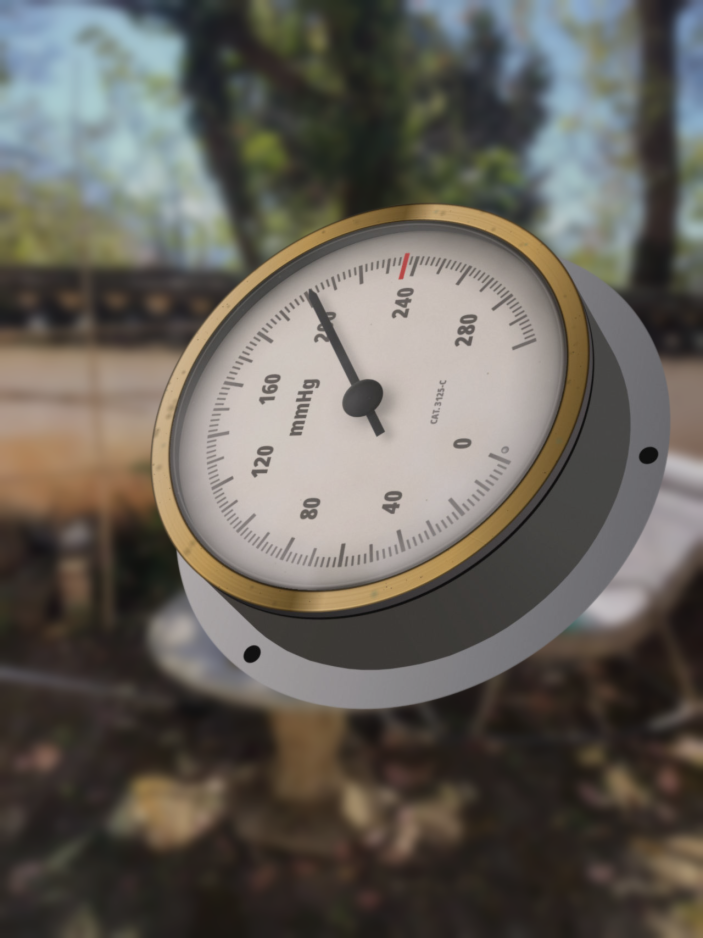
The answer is 202 mmHg
